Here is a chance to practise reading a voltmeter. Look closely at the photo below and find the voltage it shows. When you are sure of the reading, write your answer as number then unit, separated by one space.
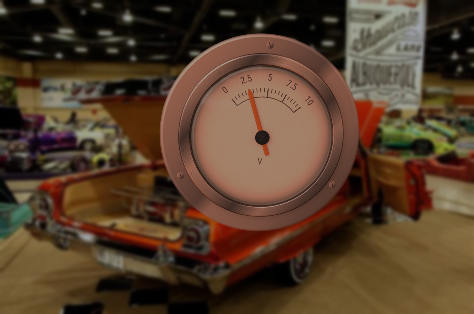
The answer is 2.5 V
